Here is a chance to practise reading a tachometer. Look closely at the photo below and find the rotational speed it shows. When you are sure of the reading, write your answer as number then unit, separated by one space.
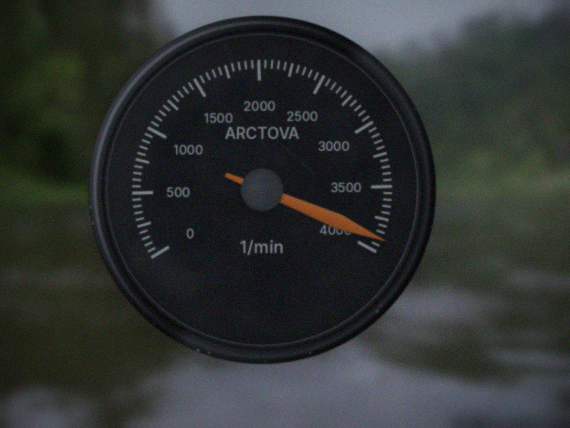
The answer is 3900 rpm
